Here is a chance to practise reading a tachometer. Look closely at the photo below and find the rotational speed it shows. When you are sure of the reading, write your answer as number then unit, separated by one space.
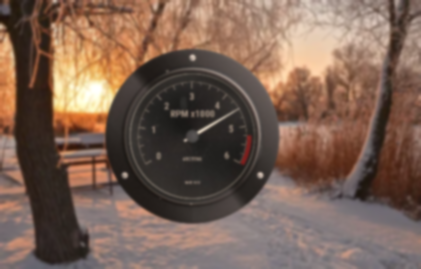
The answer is 4500 rpm
